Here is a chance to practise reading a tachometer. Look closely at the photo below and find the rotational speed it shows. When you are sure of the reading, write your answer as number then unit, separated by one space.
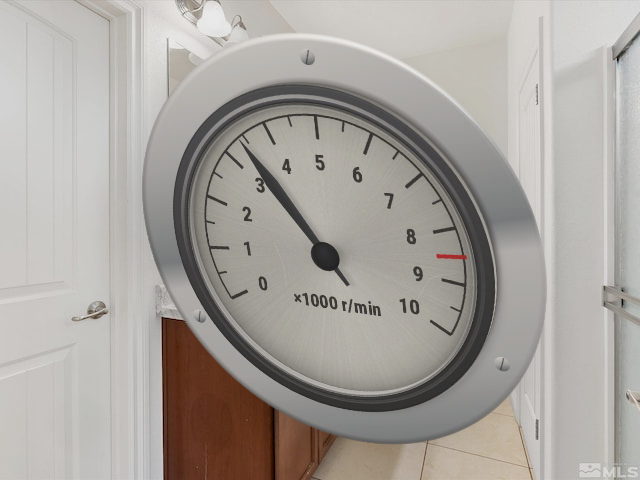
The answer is 3500 rpm
